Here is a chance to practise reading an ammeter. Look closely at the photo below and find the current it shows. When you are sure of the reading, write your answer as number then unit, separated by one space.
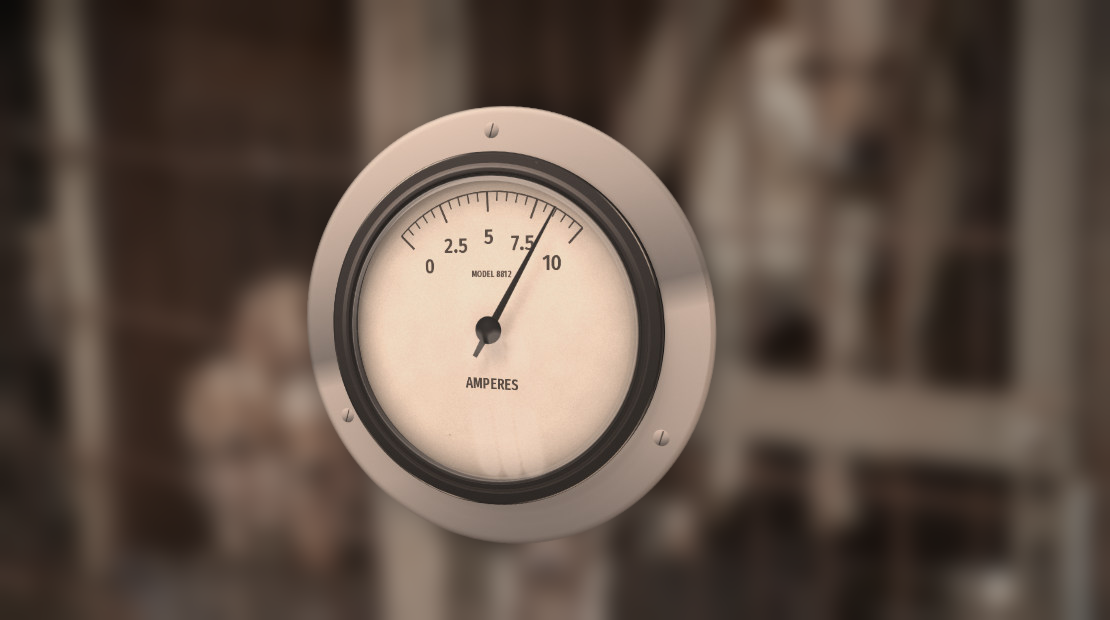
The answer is 8.5 A
